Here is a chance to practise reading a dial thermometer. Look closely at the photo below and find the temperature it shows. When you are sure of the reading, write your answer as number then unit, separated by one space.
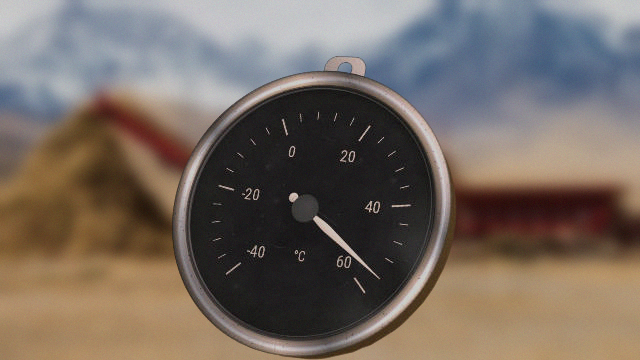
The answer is 56 °C
